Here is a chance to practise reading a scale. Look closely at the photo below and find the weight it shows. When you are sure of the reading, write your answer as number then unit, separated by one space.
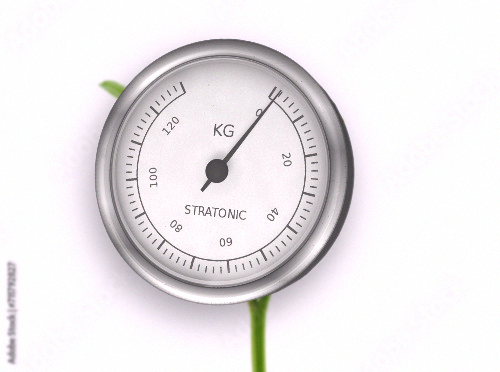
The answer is 2 kg
